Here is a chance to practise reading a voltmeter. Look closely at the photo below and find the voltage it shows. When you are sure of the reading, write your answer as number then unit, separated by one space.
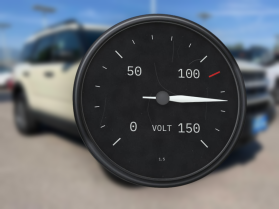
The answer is 125 V
